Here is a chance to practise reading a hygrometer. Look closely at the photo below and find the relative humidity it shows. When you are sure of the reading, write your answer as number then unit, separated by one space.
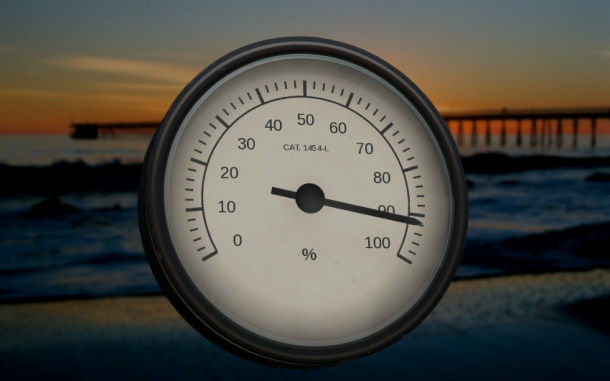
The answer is 92 %
